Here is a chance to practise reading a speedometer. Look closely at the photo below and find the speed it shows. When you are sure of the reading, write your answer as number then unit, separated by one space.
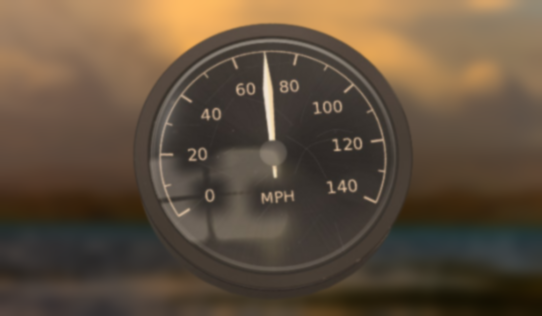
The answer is 70 mph
